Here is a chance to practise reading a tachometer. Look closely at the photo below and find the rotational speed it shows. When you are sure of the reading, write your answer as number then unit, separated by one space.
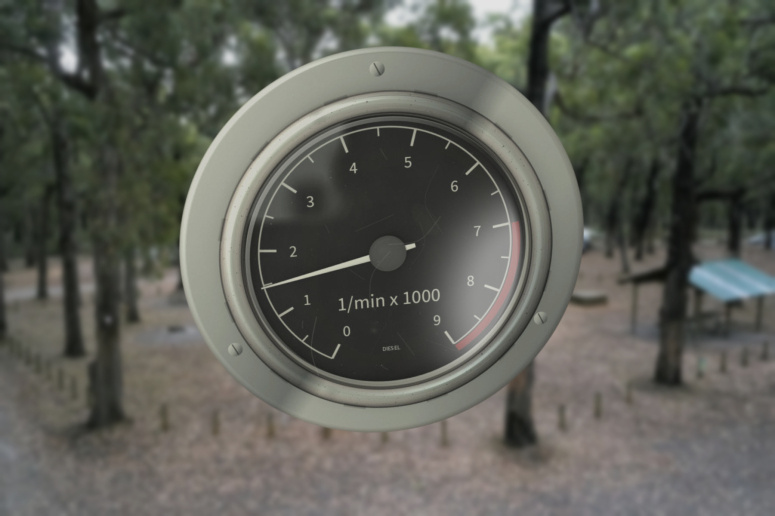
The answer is 1500 rpm
